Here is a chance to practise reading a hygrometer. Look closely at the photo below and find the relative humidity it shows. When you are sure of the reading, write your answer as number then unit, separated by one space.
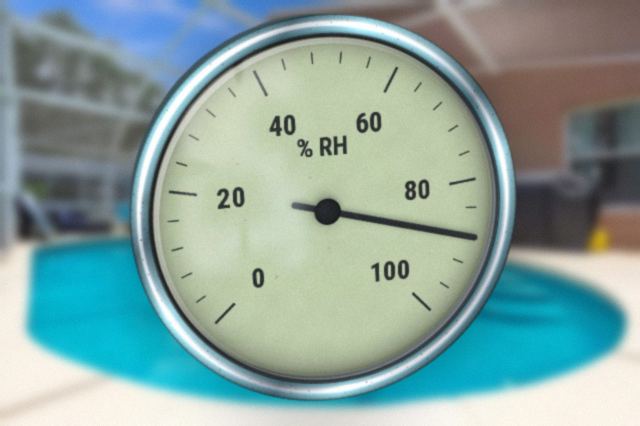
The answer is 88 %
